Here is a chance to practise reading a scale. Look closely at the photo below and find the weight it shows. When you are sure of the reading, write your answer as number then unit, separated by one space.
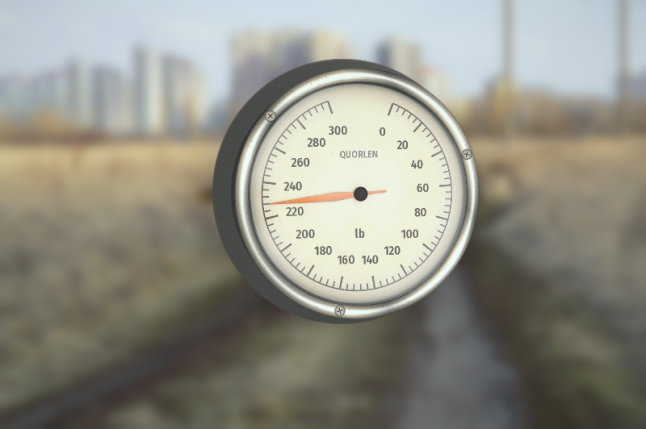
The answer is 228 lb
